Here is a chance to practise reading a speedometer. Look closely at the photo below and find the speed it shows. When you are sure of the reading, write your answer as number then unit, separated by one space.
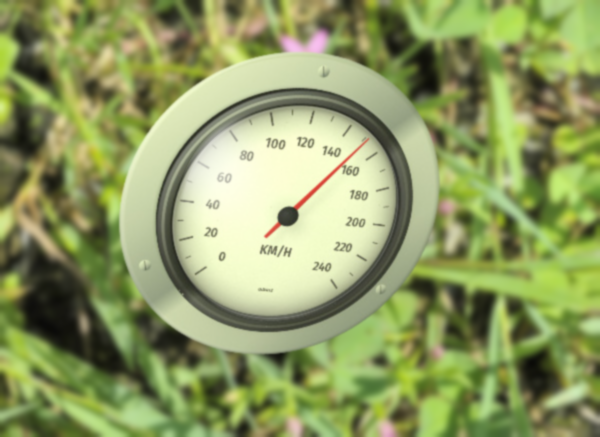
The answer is 150 km/h
